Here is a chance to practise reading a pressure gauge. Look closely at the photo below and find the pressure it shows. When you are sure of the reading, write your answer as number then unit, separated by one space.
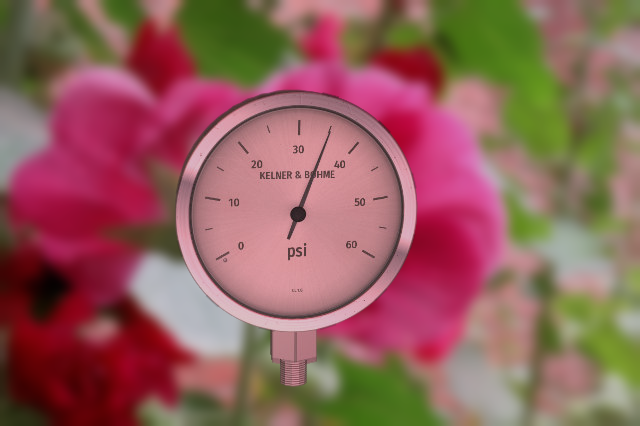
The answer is 35 psi
